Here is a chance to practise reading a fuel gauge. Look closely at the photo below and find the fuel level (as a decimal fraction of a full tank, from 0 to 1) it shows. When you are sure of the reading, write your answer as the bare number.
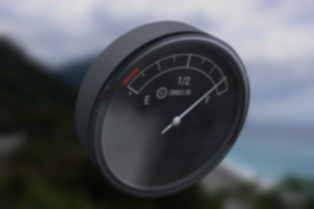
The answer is 0.875
